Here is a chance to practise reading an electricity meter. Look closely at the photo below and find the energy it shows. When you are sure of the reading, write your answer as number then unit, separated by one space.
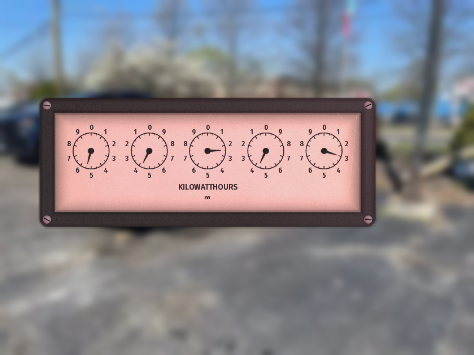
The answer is 54243 kWh
